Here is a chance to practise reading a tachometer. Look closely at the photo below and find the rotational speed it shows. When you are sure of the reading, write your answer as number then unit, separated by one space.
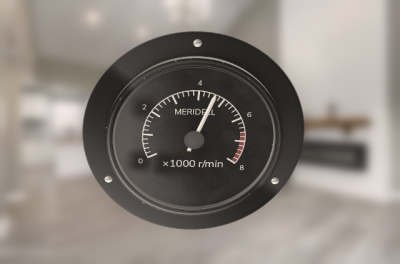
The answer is 4600 rpm
